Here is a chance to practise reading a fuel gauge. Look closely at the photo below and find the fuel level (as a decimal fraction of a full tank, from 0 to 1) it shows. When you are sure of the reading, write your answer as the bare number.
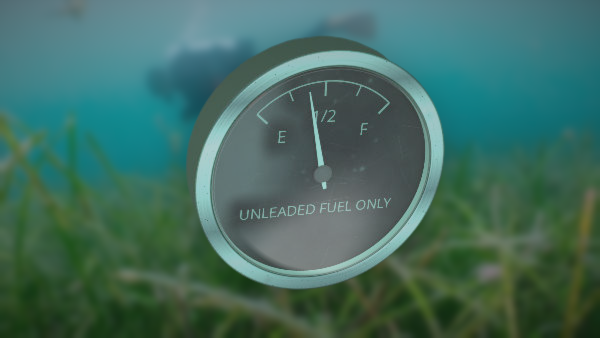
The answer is 0.375
